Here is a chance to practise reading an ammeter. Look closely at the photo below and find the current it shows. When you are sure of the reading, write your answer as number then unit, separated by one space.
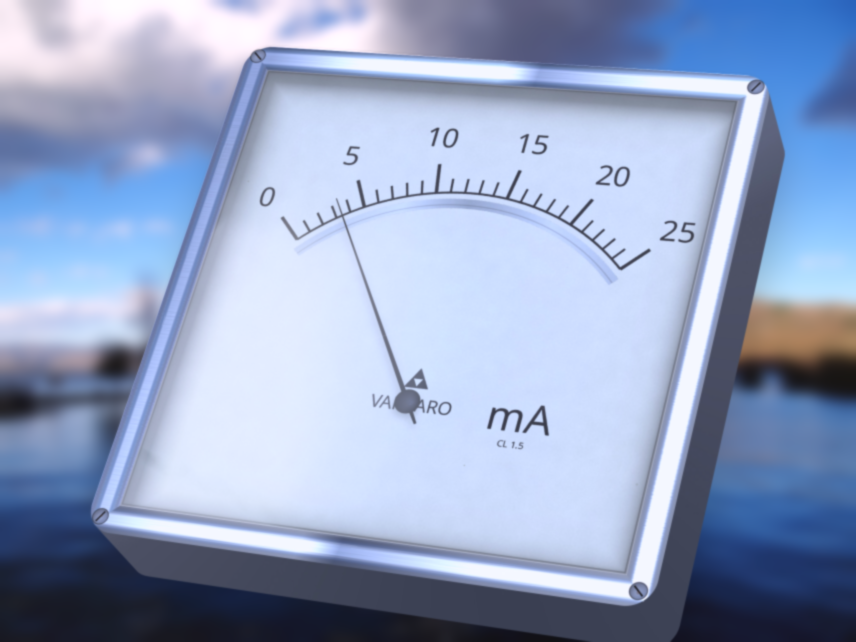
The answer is 3.5 mA
